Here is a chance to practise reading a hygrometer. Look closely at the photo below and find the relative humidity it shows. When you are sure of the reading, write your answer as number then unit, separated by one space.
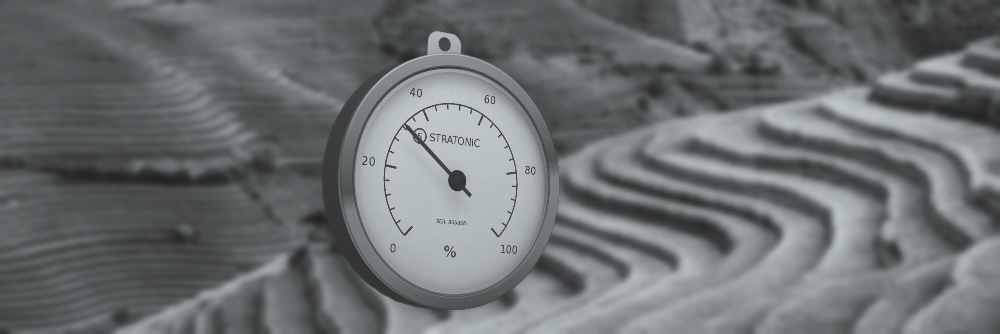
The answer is 32 %
